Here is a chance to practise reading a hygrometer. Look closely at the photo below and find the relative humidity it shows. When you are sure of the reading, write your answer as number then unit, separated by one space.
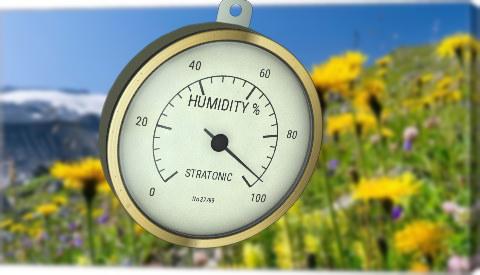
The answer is 96 %
